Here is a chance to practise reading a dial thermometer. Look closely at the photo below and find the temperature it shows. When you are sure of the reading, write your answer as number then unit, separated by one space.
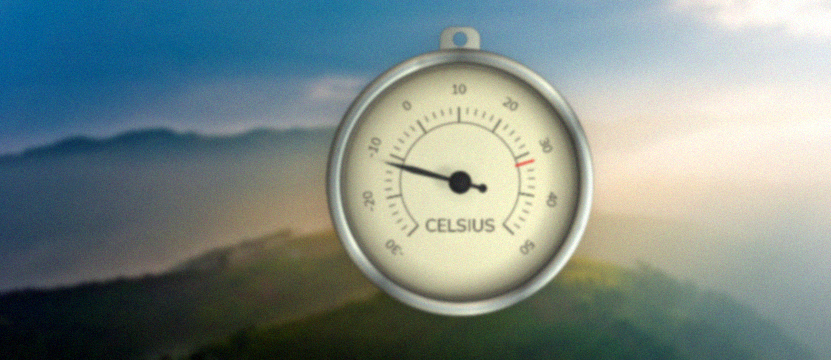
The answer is -12 °C
